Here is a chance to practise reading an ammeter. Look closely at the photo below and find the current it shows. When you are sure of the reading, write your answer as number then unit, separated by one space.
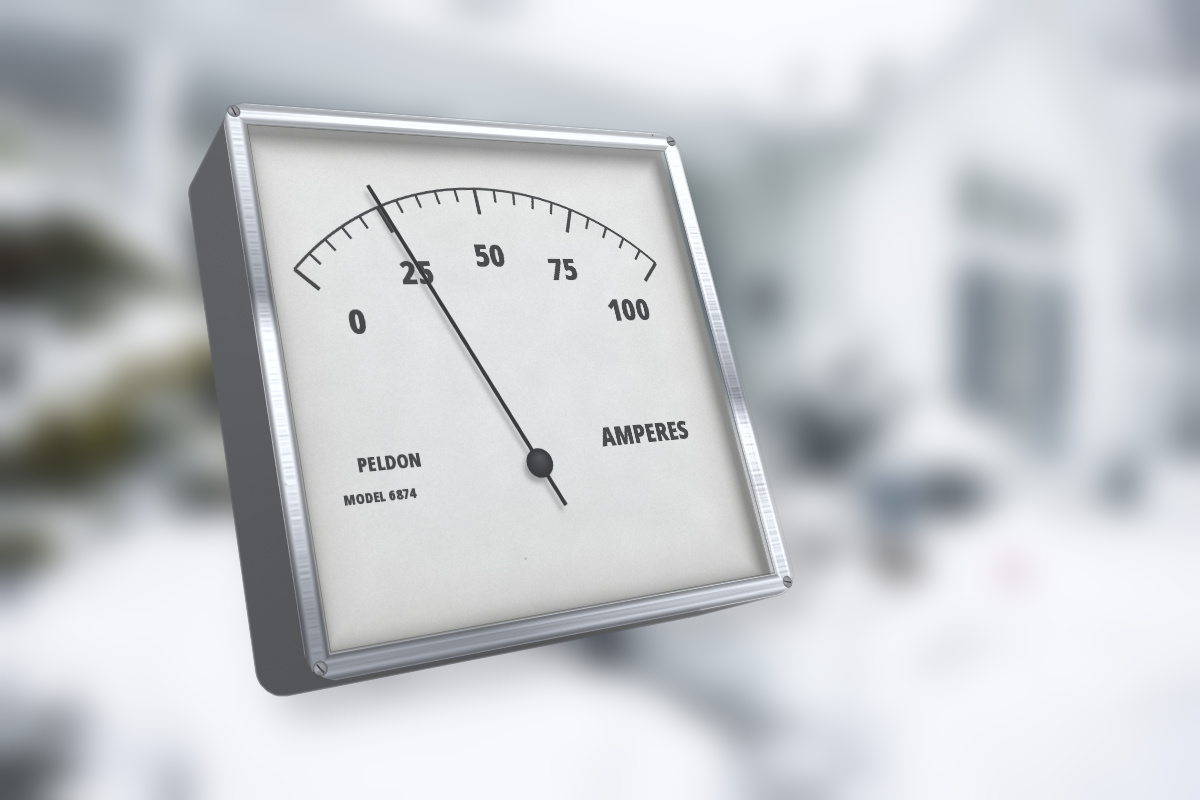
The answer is 25 A
